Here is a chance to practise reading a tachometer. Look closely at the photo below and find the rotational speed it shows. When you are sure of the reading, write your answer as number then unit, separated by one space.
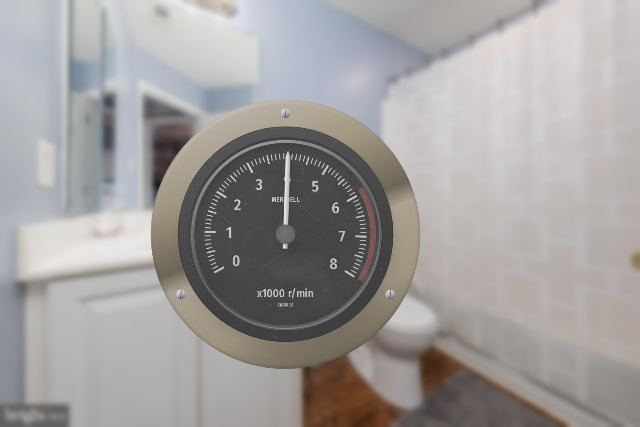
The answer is 4000 rpm
